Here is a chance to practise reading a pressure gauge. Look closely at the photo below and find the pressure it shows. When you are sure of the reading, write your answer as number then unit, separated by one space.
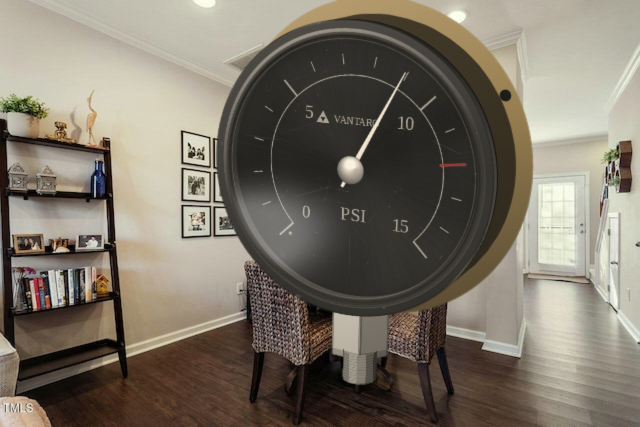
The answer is 9 psi
